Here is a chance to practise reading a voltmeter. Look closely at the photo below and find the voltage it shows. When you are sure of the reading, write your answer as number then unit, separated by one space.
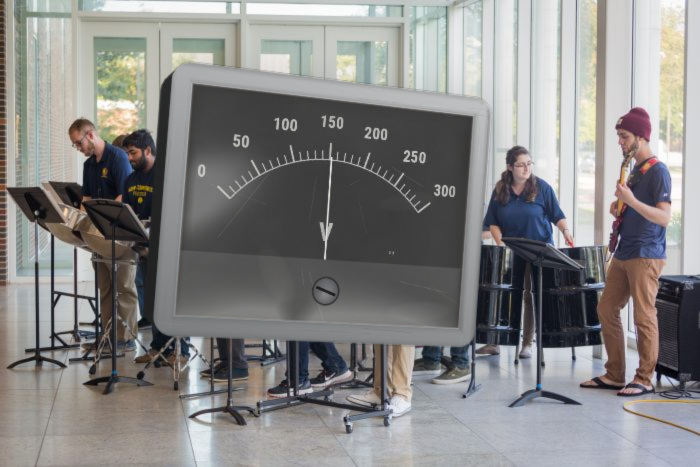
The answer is 150 V
